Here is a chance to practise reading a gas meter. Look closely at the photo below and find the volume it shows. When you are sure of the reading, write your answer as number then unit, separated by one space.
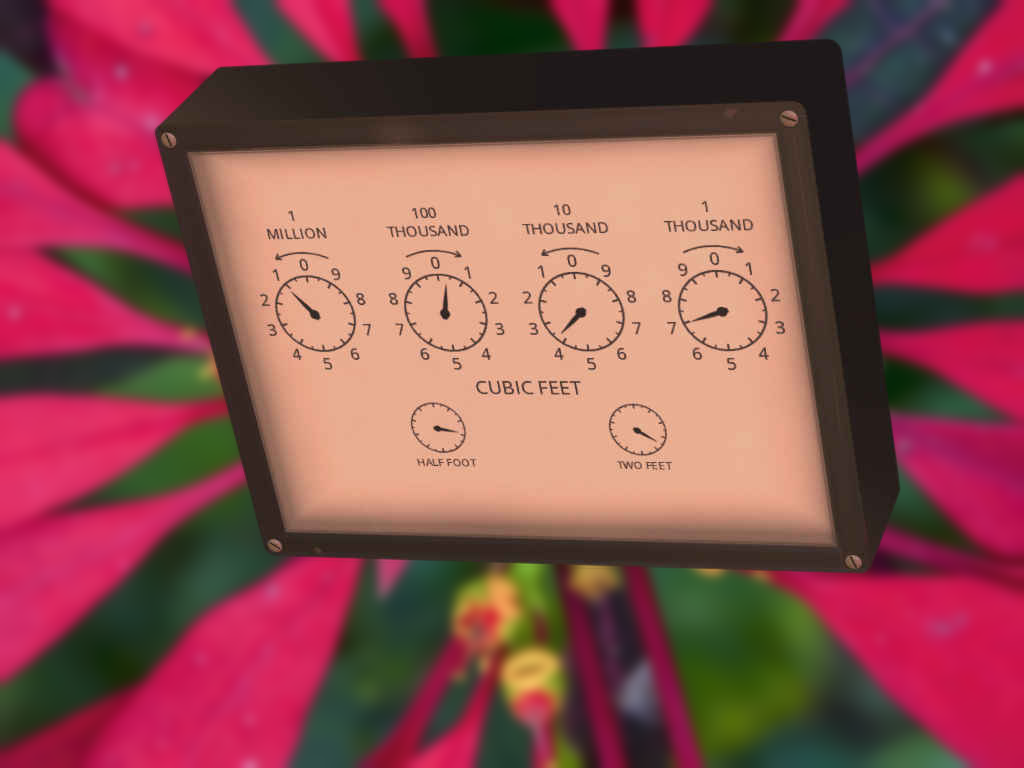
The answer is 103700 ft³
